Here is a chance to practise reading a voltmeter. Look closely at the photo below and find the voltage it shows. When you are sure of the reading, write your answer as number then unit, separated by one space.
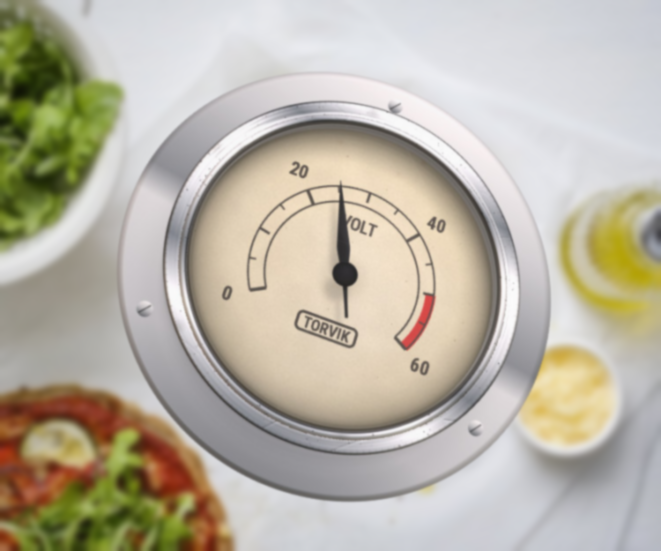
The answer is 25 V
